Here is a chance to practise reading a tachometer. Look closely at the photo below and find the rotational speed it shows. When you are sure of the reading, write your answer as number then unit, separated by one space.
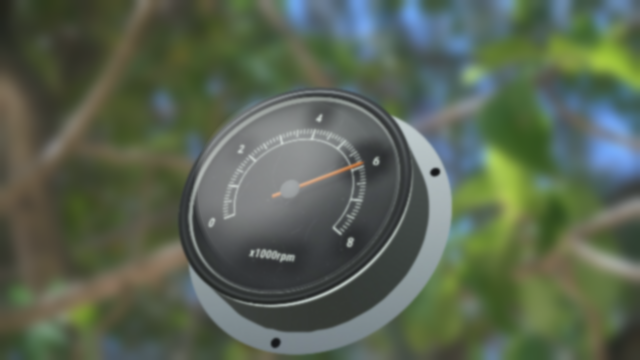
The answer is 6000 rpm
